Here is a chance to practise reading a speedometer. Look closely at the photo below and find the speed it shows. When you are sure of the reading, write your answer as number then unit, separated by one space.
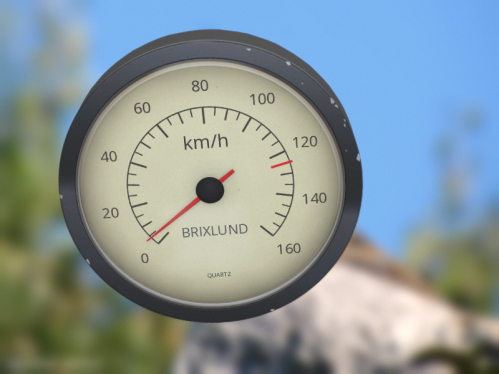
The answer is 5 km/h
